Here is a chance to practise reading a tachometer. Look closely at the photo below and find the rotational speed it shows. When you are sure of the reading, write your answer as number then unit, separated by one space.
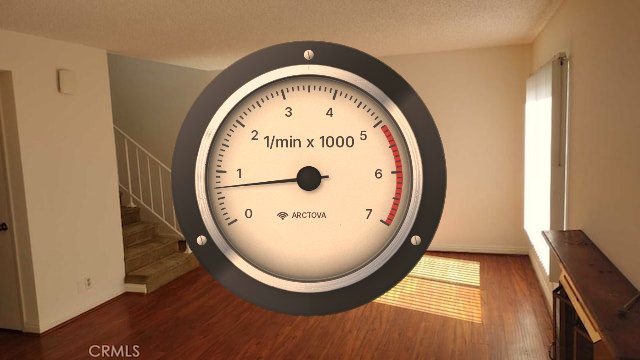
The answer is 700 rpm
